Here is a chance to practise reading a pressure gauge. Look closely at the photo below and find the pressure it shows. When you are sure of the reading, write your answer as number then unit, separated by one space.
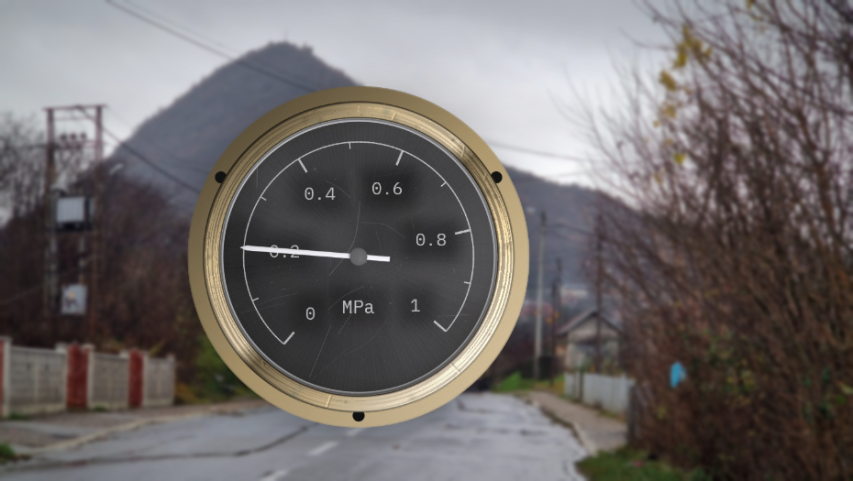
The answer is 0.2 MPa
